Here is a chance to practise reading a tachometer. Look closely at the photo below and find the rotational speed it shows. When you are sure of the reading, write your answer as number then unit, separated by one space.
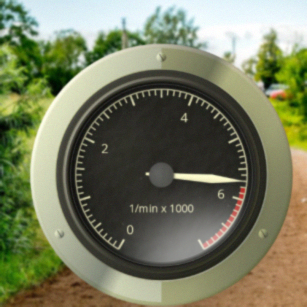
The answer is 5700 rpm
